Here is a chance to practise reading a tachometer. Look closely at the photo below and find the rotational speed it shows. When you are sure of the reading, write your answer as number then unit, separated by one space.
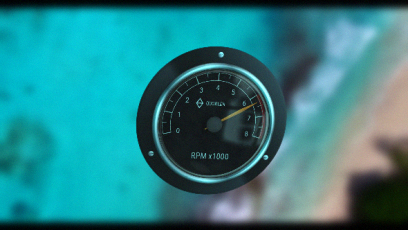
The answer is 6250 rpm
